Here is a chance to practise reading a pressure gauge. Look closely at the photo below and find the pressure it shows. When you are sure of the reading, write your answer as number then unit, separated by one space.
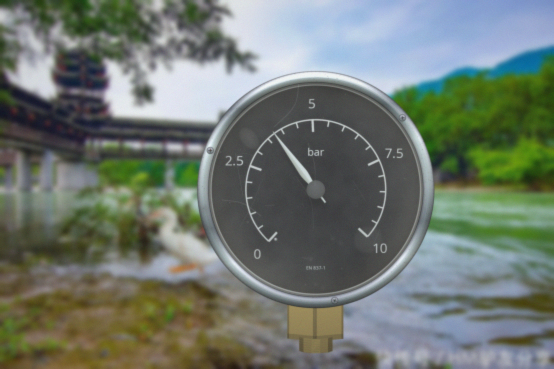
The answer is 3.75 bar
